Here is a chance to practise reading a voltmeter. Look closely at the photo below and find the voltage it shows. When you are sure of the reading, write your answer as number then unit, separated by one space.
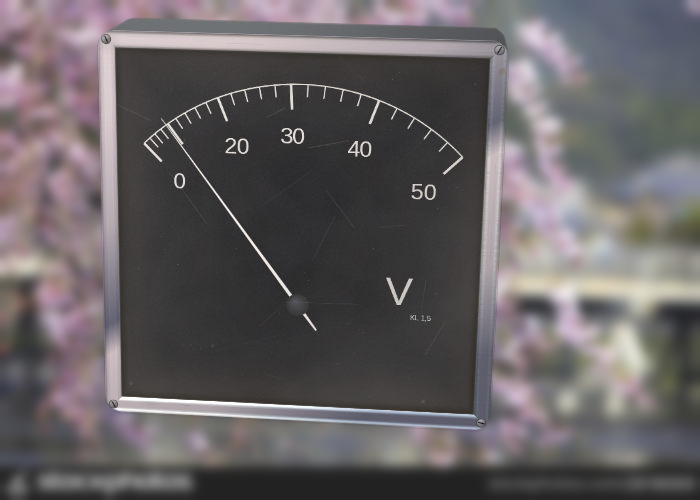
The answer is 10 V
